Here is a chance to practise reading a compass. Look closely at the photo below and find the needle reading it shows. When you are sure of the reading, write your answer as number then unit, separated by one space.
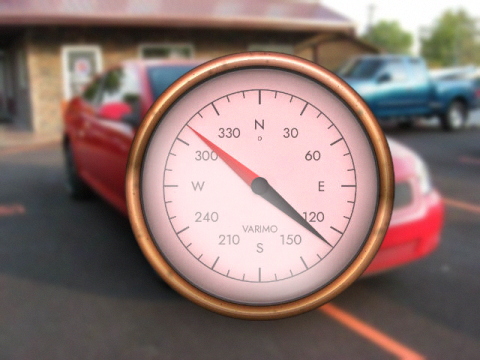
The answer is 310 °
